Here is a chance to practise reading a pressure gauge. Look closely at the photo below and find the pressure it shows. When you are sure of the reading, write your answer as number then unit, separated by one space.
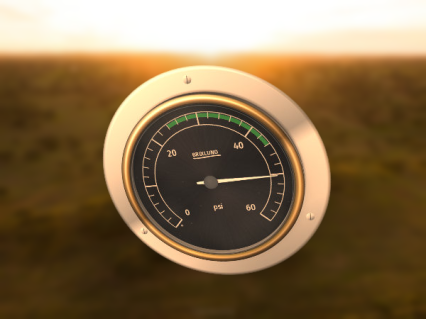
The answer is 50 psi
